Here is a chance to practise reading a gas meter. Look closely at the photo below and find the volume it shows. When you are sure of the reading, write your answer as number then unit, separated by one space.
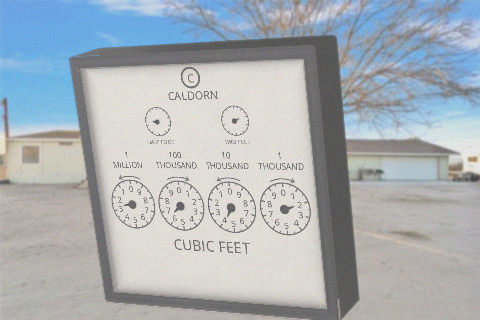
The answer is 264200 ft³
